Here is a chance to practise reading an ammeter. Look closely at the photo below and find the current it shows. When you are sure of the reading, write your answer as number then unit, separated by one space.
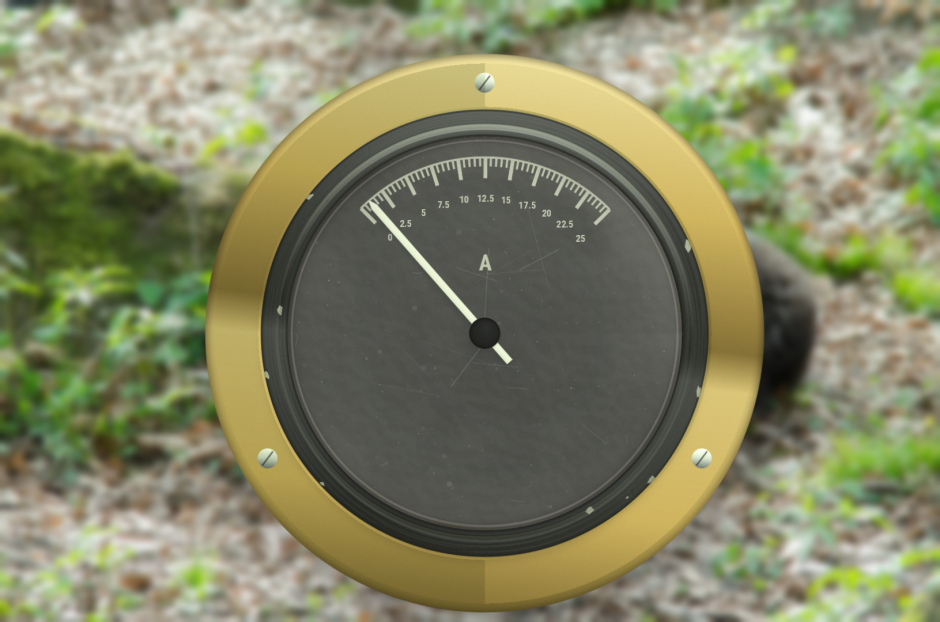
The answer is 1 A
